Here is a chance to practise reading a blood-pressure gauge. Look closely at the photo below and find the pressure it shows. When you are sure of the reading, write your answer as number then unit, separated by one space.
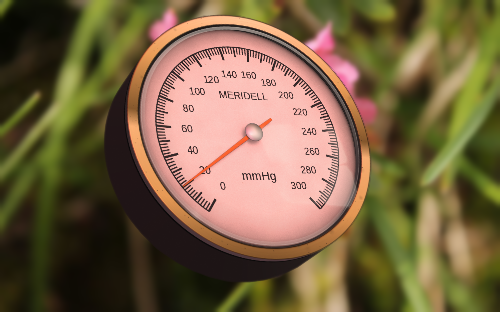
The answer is 20 mmHg
